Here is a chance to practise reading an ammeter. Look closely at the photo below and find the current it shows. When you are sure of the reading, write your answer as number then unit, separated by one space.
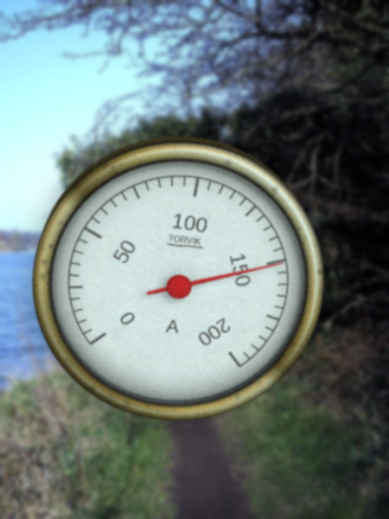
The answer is 150 A
